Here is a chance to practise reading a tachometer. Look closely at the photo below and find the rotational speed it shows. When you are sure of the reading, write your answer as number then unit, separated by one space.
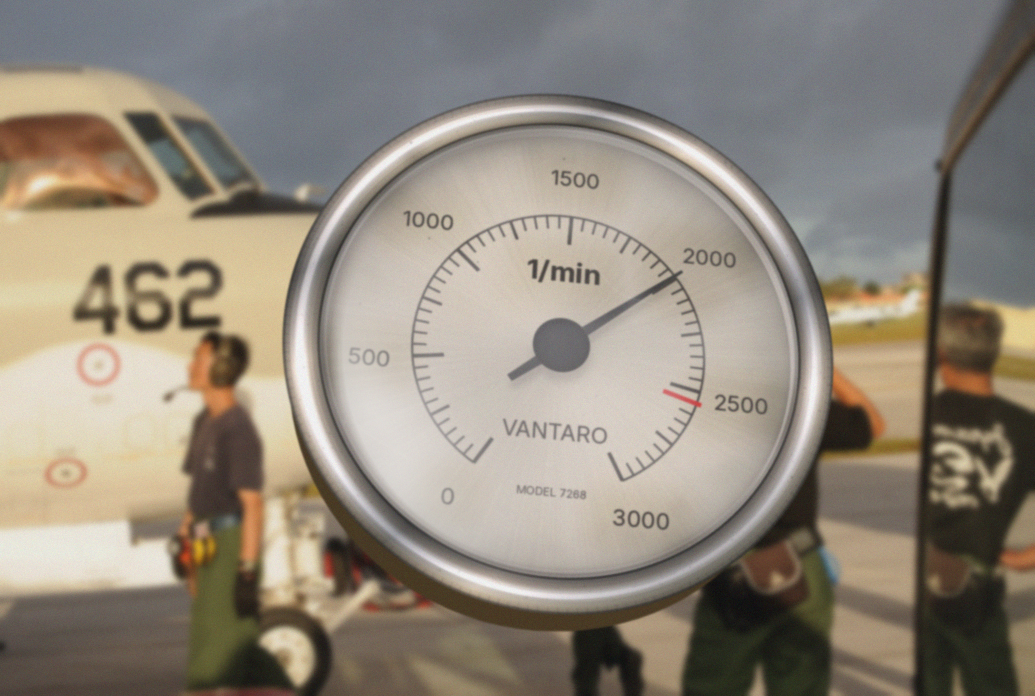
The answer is 2000 rpm
